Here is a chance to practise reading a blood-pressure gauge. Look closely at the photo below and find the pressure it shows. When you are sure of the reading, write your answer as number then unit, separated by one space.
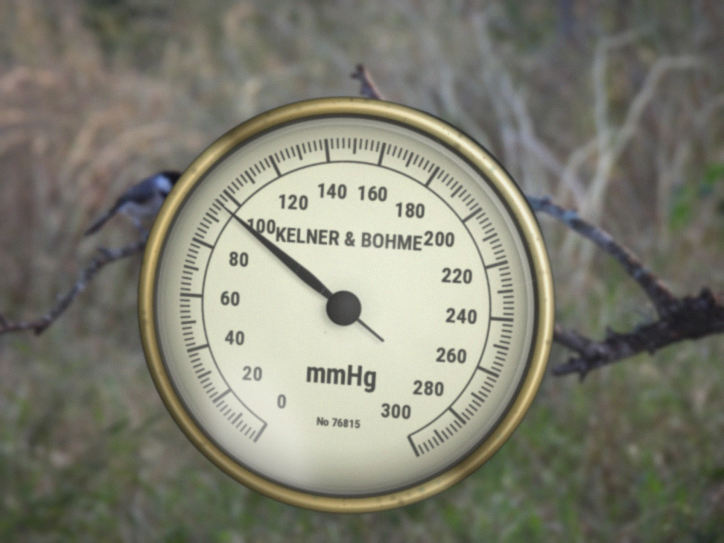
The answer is 96 mmHg
